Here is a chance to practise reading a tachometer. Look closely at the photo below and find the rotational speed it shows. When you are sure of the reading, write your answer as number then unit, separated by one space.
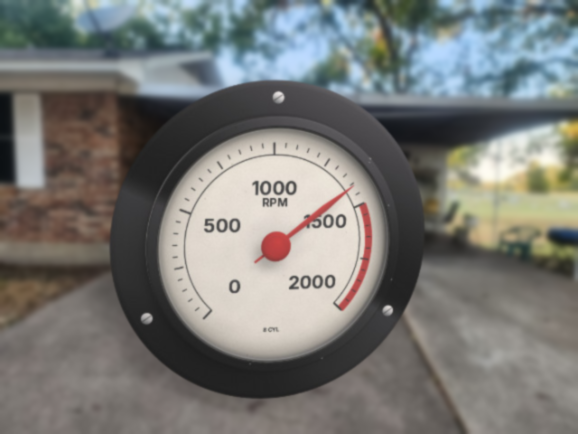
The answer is 1400 rpm
